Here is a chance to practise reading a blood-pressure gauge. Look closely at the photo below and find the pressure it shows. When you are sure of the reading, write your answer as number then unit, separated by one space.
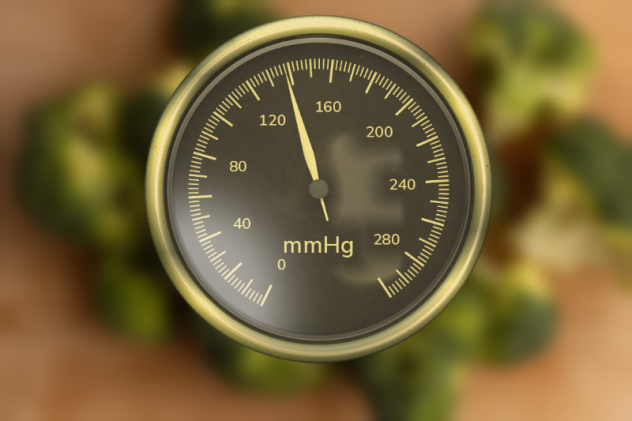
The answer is 138 mmHg
